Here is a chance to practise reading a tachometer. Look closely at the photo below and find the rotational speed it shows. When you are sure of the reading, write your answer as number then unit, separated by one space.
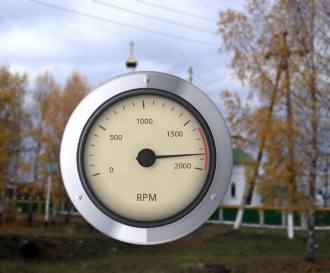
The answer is 1850 rpm
